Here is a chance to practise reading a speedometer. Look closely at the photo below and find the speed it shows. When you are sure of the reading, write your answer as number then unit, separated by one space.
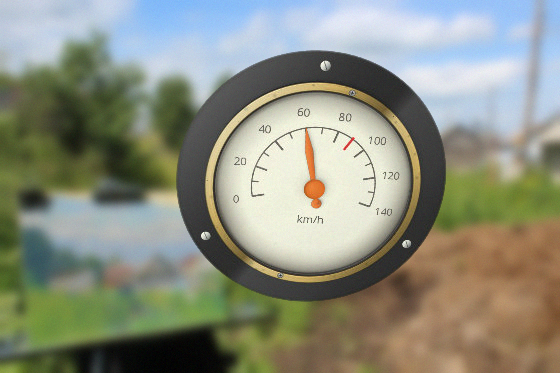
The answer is 60 km/h
